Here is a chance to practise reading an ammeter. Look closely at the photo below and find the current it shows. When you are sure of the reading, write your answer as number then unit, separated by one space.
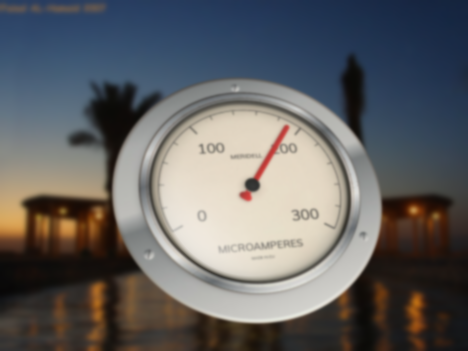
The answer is 190 µA
